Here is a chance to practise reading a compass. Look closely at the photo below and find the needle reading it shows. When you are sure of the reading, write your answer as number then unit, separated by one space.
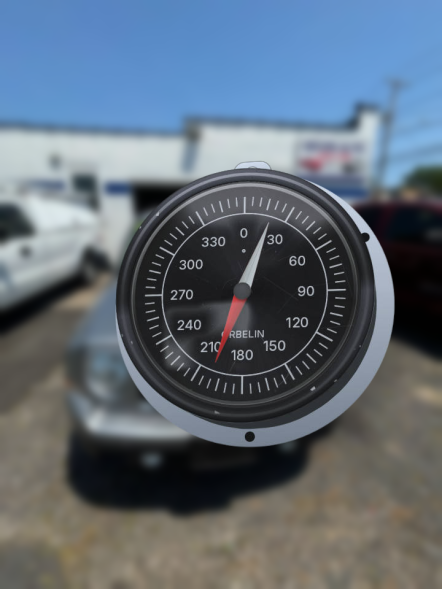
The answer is 200 °
